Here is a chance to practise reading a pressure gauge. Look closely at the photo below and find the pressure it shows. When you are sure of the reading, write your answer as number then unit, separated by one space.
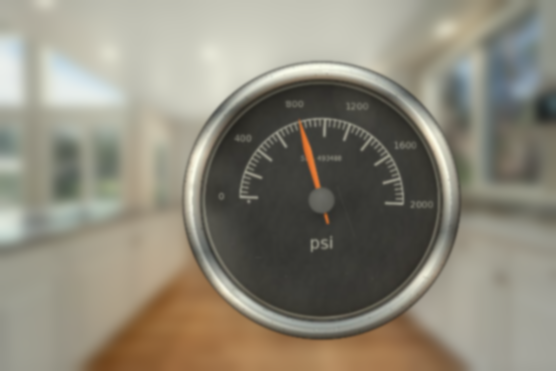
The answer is 800 psi
